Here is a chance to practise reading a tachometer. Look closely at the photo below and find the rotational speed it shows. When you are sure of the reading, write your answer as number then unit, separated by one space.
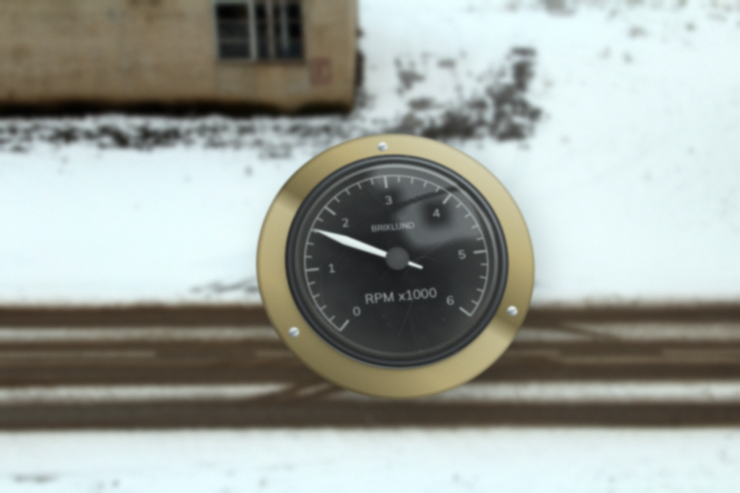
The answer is 1600 rpm
